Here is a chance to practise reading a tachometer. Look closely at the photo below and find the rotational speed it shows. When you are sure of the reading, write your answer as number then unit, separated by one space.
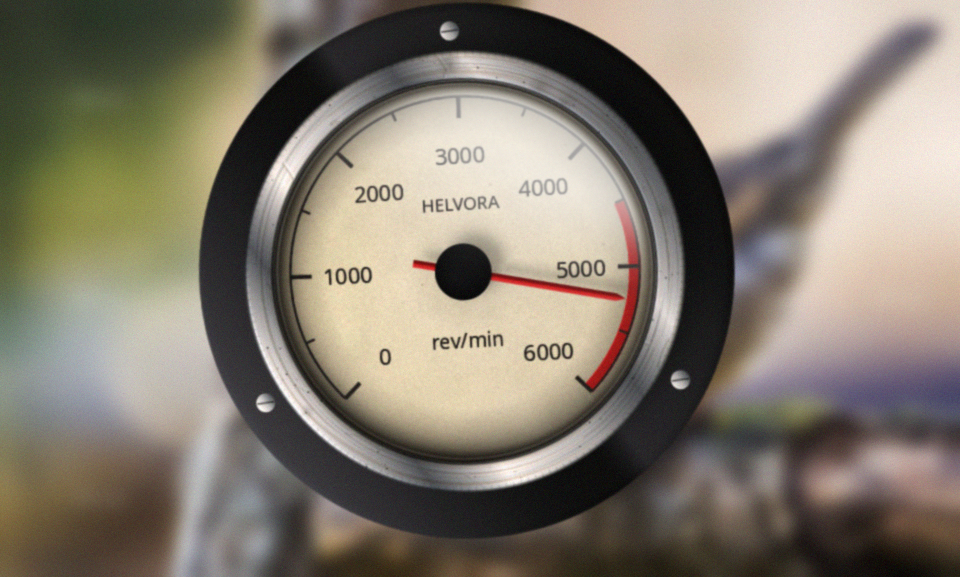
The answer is 5250 rpm
